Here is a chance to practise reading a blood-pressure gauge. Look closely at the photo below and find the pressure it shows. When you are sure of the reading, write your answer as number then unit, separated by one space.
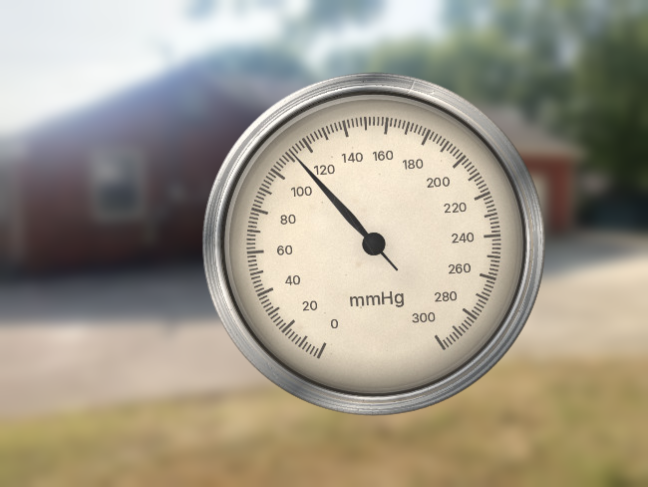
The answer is 112 mmHg
